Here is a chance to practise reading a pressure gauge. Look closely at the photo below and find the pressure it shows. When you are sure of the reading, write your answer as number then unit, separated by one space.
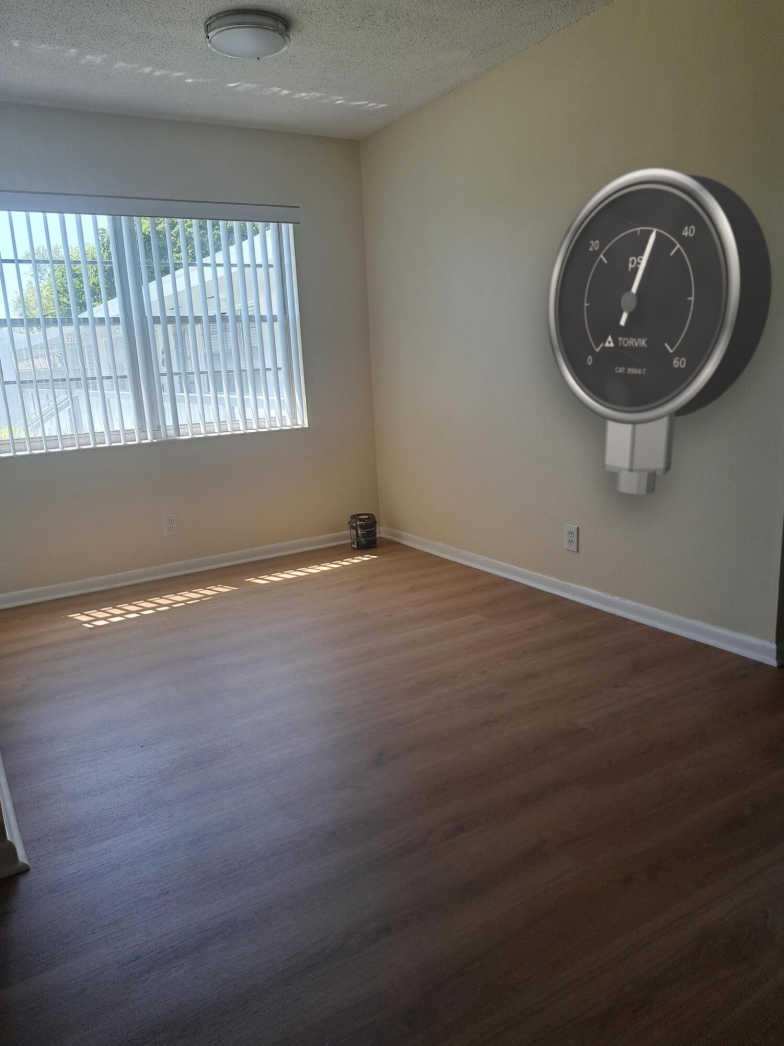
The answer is 35 psi
